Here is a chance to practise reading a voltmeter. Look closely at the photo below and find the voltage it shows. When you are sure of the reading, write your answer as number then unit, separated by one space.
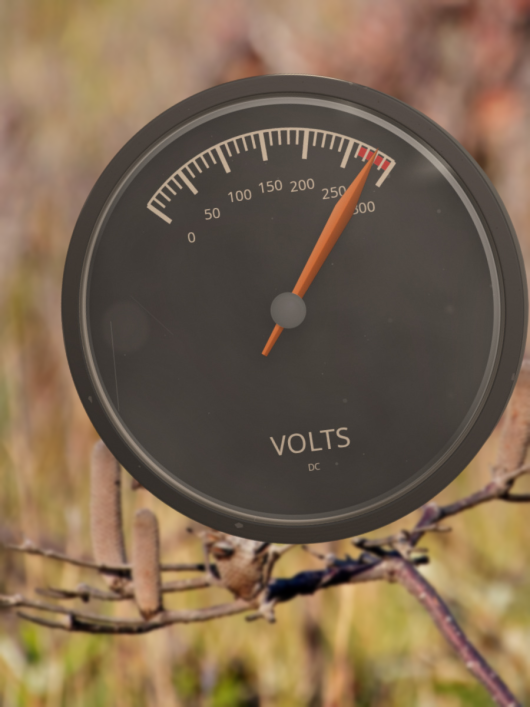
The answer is 280 V
